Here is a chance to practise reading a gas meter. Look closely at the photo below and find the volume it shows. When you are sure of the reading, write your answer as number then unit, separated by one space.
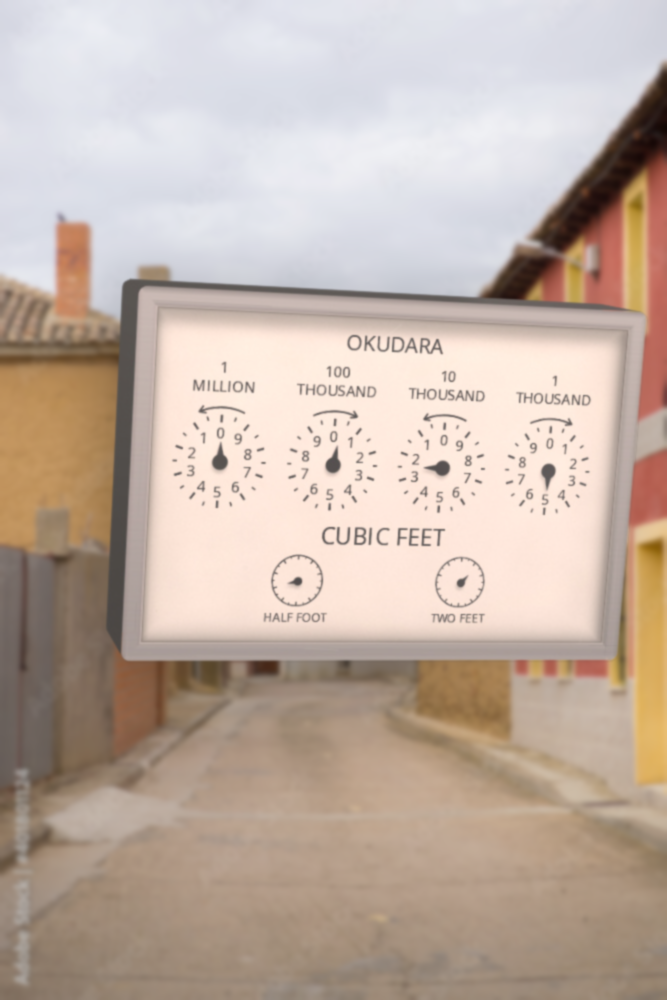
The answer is 2500 ft³
